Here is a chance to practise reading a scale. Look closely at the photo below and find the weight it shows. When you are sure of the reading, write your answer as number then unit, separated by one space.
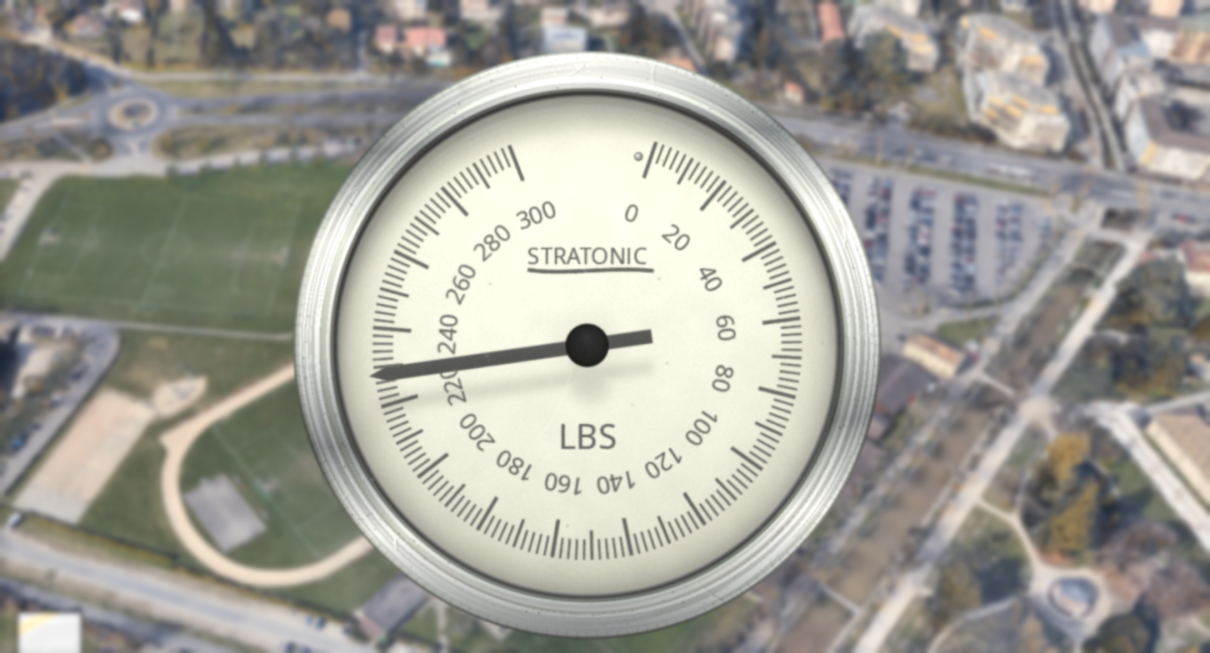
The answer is 228 lb
